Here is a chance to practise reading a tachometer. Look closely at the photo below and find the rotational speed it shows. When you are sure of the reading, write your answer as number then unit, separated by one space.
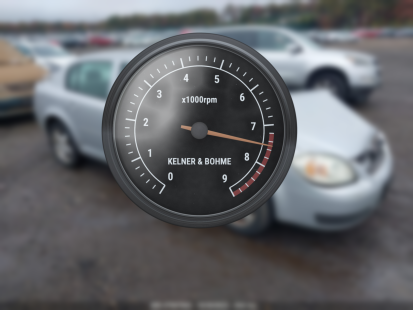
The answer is 7500 rpm
